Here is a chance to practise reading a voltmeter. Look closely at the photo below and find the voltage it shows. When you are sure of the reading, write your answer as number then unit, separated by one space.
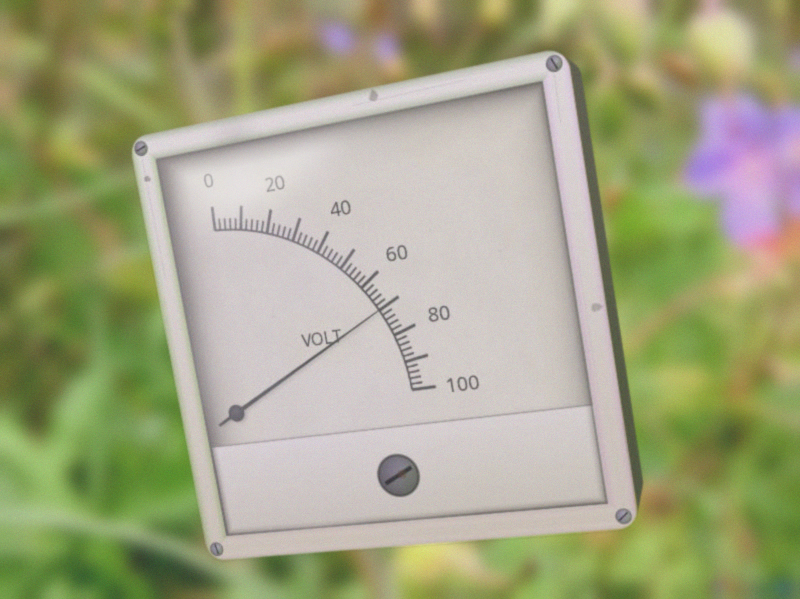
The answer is 70 V
